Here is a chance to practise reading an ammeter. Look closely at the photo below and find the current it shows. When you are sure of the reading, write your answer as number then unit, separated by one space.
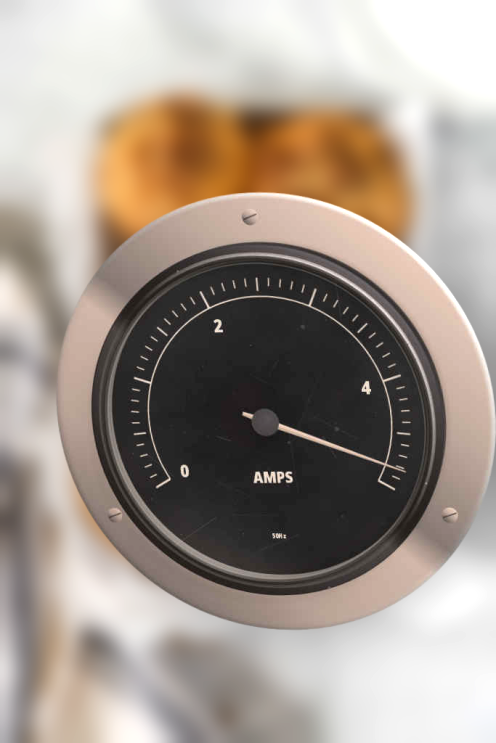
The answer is 4.8 A
